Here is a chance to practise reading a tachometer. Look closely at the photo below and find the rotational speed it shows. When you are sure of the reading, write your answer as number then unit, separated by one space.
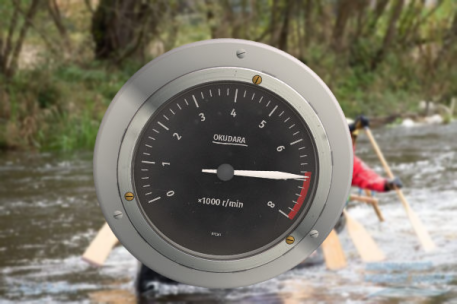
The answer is 6900 rpm
